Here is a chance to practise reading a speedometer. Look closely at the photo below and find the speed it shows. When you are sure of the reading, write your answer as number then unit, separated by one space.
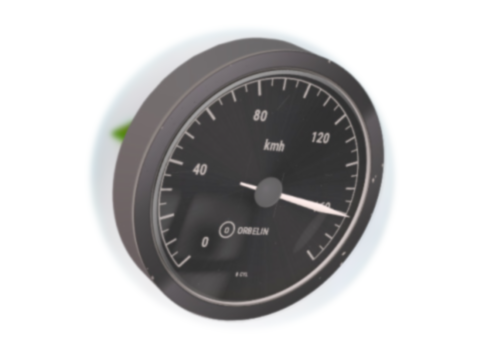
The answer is 160 km/h
